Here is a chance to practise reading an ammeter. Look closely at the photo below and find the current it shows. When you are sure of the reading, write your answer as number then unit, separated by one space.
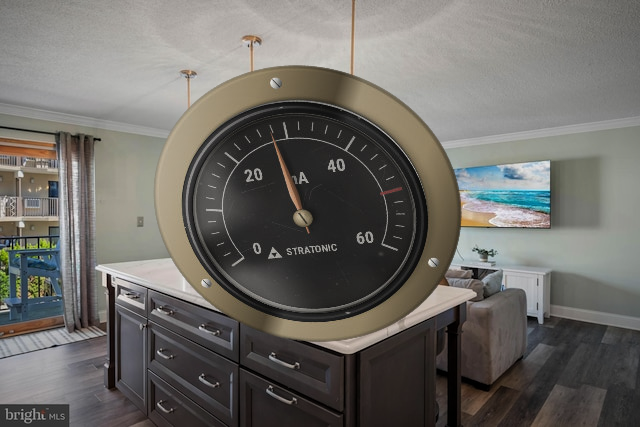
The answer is 28 mA
